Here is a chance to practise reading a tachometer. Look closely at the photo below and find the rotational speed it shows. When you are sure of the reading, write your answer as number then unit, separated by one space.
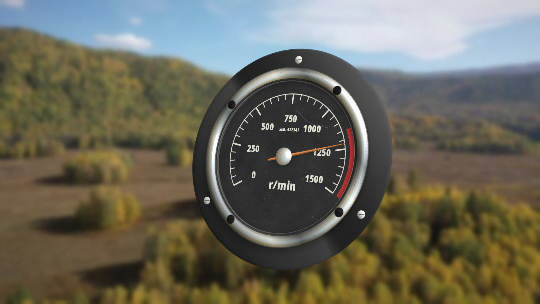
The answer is 1225 rpm
